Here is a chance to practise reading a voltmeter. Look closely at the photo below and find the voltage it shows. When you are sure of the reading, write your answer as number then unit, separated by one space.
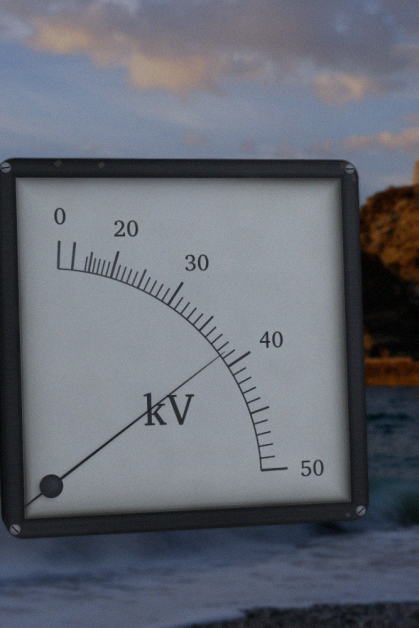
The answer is 38.5 kV
